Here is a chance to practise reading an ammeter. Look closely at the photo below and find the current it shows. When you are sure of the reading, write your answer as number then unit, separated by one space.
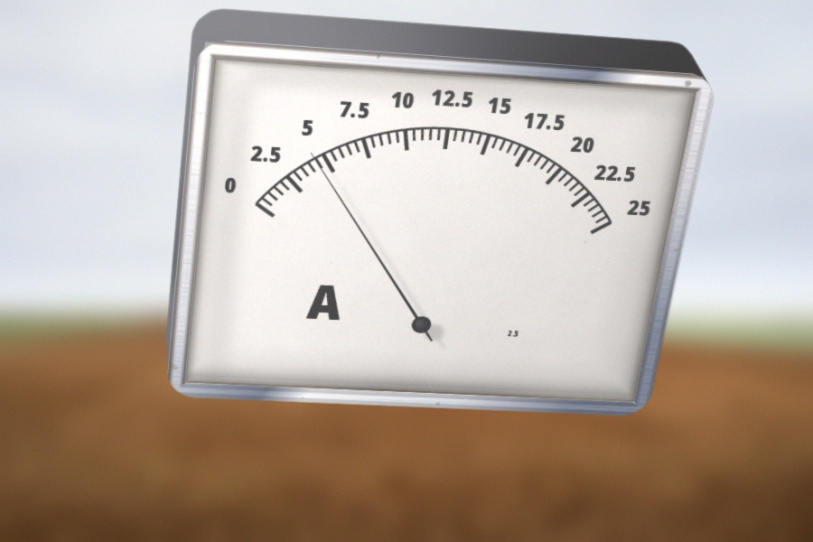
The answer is 4.5 A
